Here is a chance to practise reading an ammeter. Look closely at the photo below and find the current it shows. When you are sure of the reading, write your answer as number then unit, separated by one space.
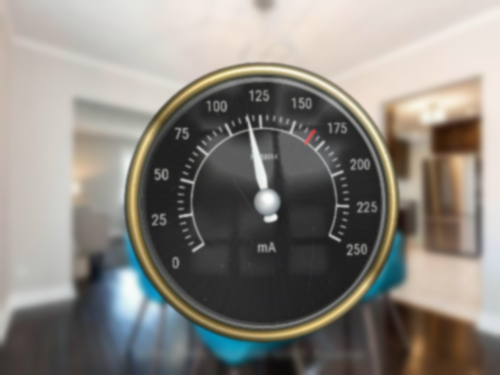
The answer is 115 mA
